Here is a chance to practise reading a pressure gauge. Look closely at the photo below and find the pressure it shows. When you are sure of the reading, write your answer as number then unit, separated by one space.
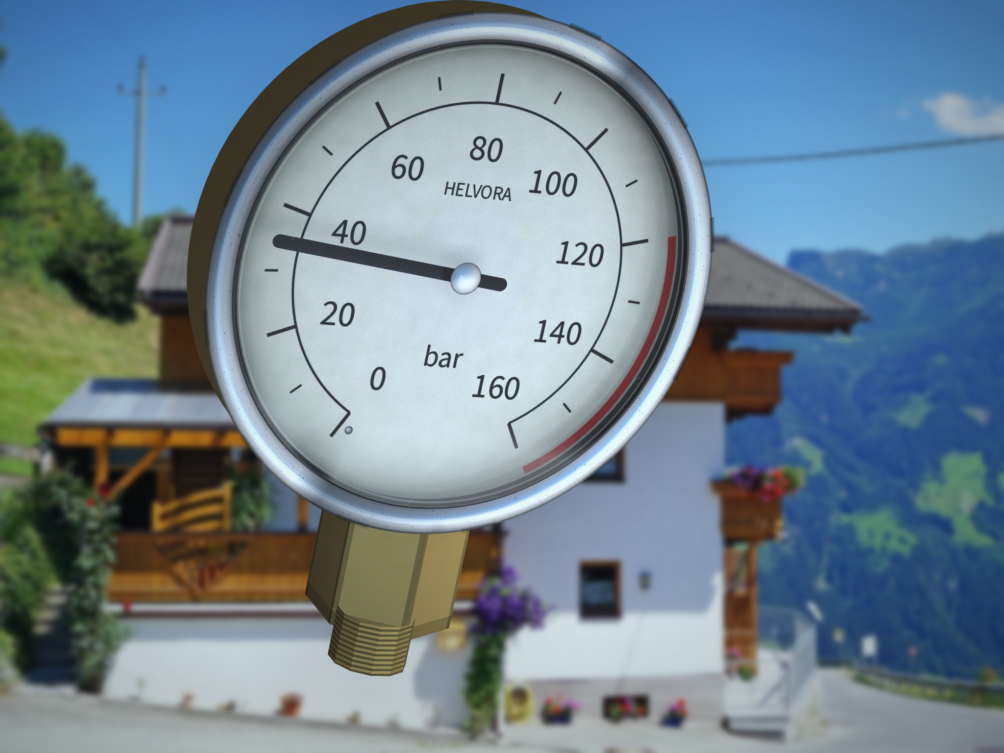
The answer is 35 bar
